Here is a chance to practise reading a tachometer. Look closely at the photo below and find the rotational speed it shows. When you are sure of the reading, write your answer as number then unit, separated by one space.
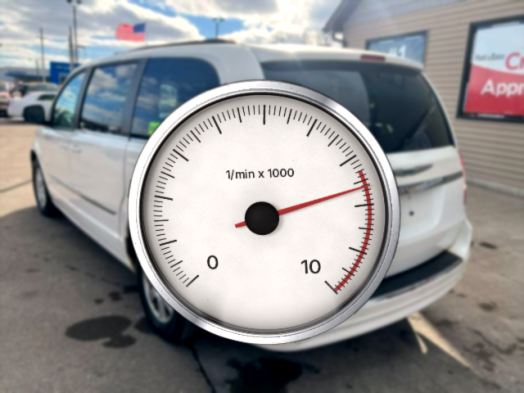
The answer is 7600 rpm
